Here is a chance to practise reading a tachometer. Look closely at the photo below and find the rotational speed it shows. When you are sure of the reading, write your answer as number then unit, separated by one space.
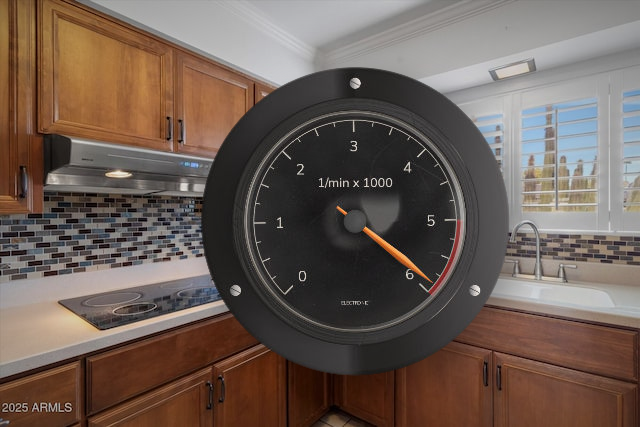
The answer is 5875 rpm
